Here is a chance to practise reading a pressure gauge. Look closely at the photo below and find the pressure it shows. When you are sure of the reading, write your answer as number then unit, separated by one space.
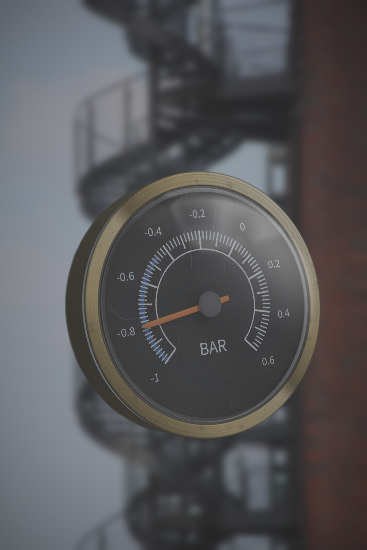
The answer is -0.8 bar
